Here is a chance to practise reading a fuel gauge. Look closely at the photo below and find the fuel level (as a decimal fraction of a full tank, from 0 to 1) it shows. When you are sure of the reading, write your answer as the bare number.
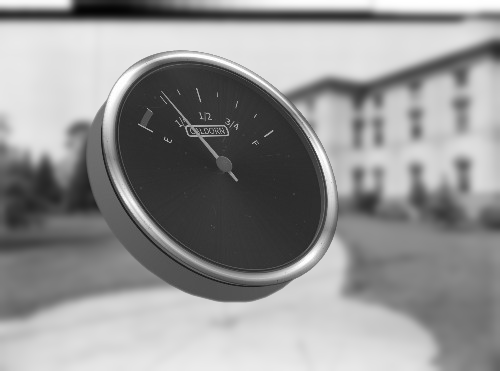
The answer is 0.25
